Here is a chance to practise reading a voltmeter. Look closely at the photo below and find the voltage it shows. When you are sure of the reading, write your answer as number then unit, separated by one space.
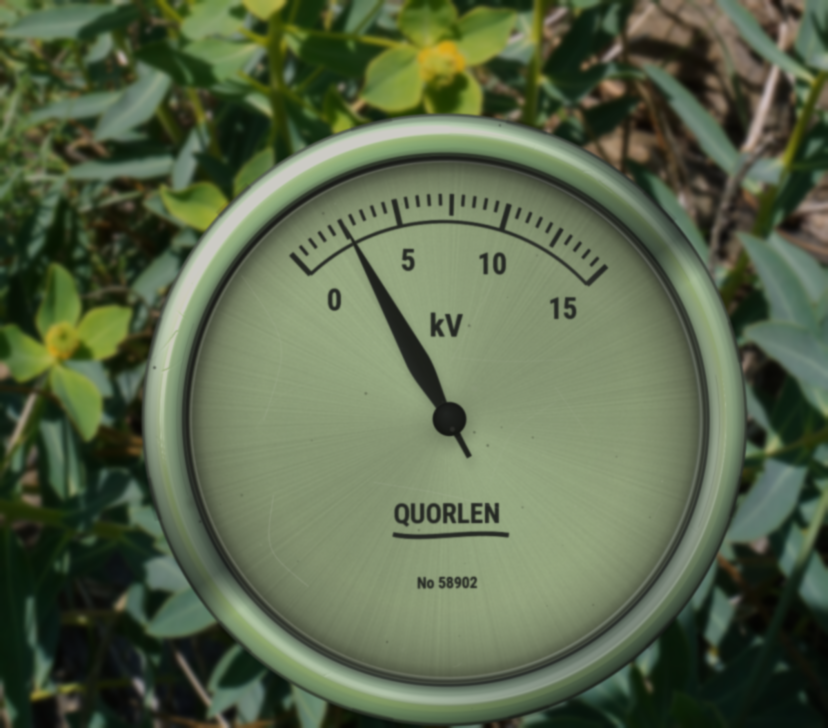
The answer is 2.5 kV
